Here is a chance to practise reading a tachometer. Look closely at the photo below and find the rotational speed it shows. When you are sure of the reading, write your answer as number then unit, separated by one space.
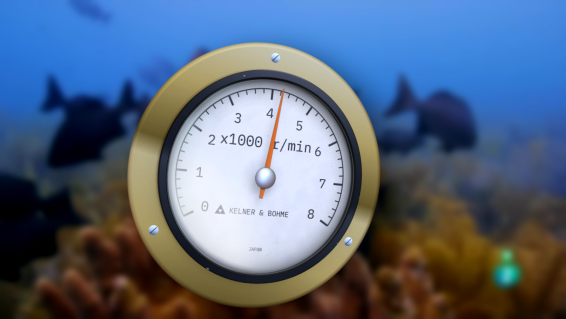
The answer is 4200 rpm
